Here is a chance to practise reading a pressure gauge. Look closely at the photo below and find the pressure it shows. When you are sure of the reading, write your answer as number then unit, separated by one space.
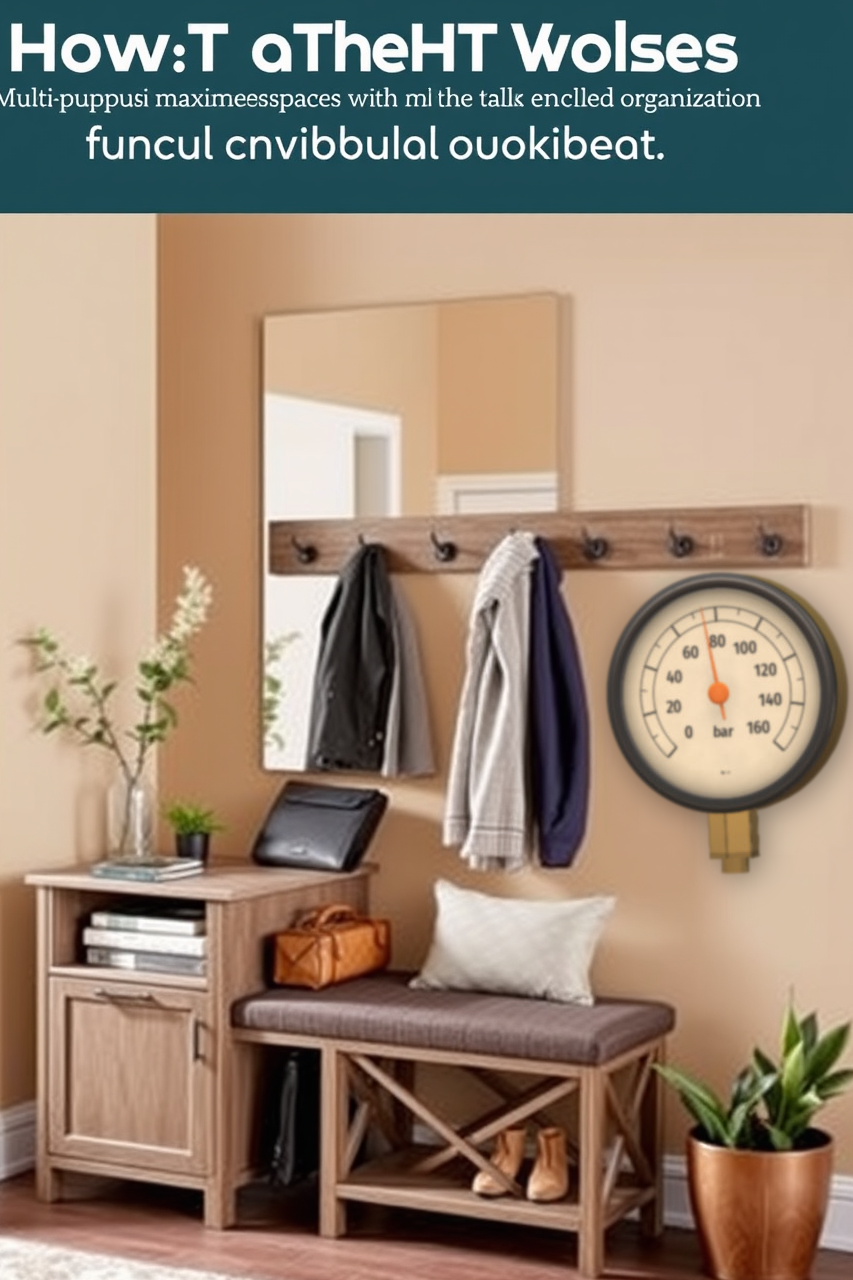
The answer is 75 bar
